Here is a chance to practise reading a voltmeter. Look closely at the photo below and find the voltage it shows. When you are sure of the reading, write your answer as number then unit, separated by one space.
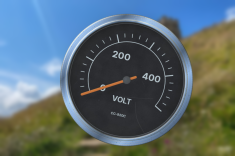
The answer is 0 V
